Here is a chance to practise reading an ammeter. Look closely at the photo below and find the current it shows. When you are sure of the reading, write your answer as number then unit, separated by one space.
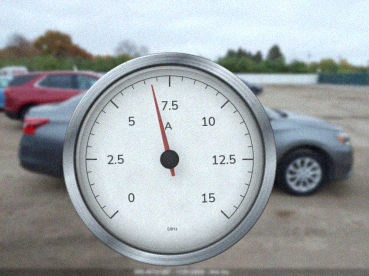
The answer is 6.75 A
